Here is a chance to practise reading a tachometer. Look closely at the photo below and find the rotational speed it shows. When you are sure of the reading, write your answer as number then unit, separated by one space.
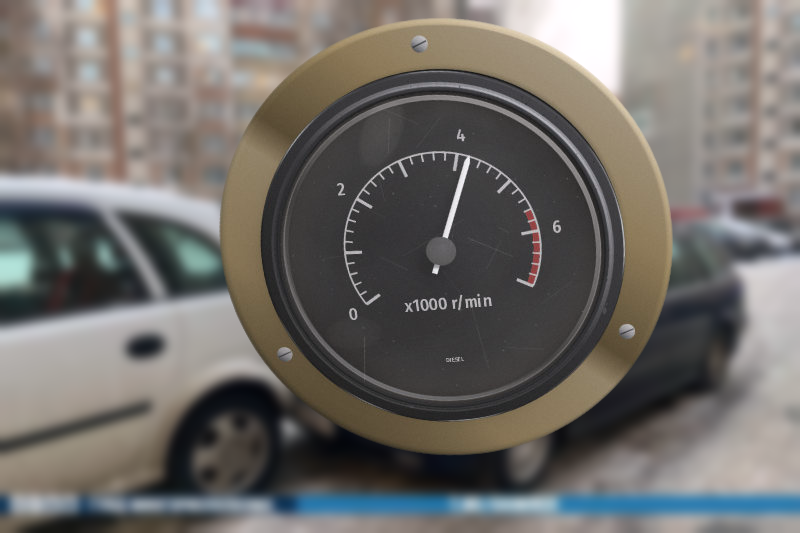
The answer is 4200 rpm
